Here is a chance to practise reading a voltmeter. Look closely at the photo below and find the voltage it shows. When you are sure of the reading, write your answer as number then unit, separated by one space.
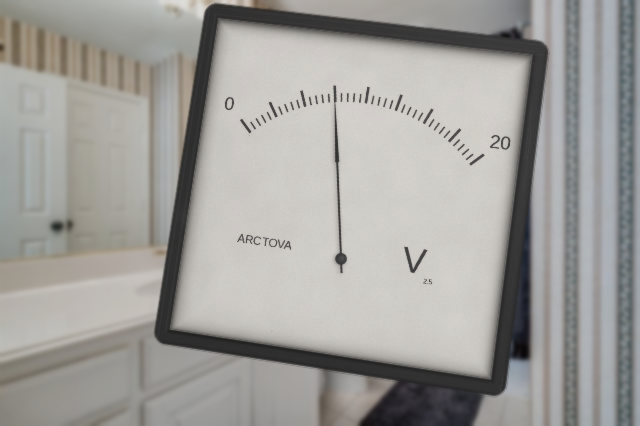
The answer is 7.5 V
